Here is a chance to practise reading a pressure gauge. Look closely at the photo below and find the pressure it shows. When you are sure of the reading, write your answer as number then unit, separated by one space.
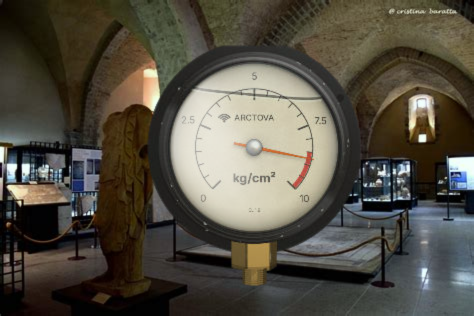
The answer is 8.75 kg/cm²
